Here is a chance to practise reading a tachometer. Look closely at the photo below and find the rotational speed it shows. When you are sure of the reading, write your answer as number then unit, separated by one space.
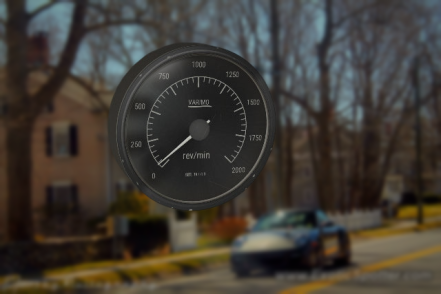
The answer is 50 rpm
